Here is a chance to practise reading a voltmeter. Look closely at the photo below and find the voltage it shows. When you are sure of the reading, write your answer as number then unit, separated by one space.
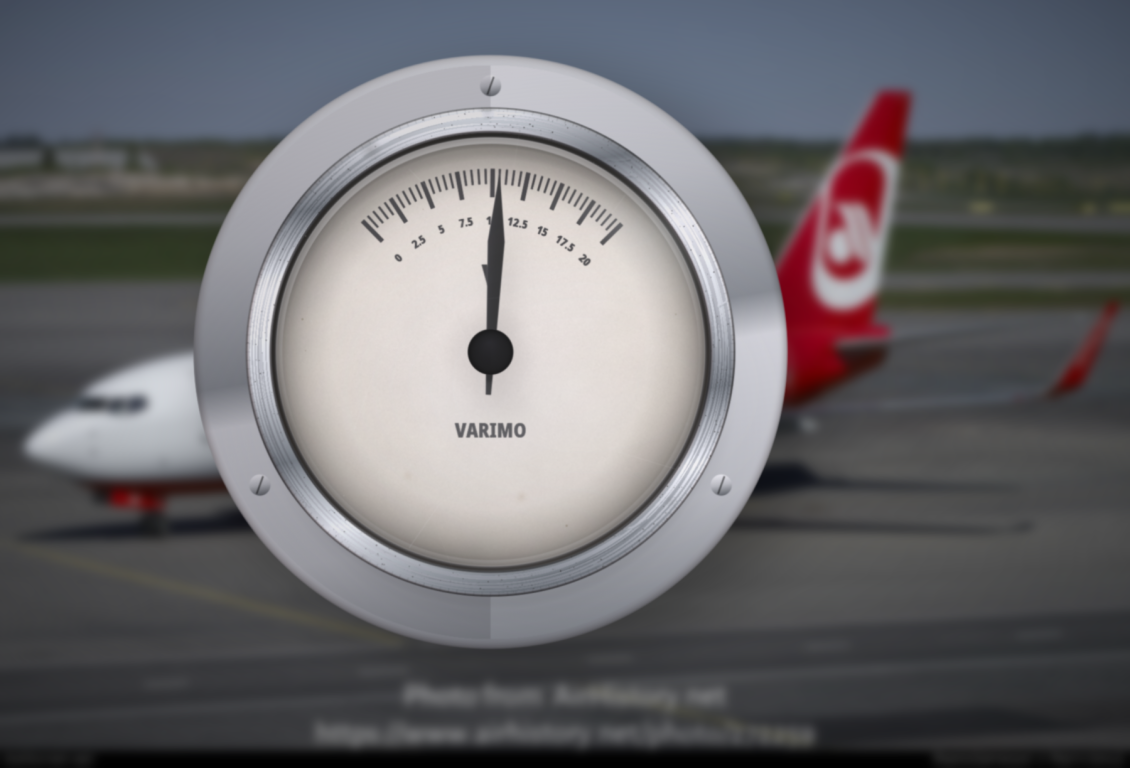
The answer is 10.5 V
